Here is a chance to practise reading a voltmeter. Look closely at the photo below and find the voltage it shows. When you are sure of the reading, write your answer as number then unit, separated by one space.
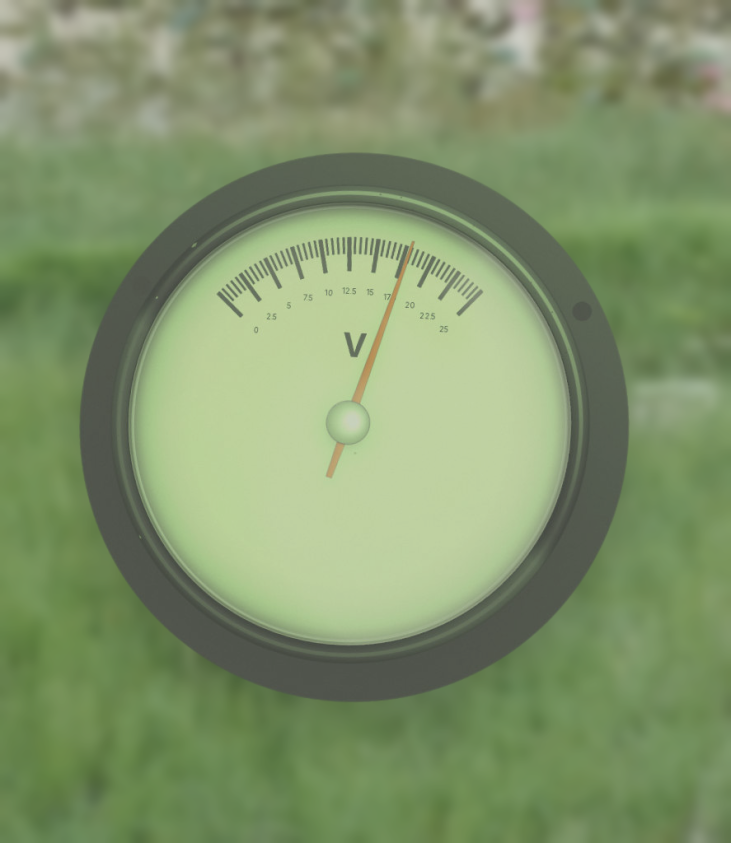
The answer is 18 V
